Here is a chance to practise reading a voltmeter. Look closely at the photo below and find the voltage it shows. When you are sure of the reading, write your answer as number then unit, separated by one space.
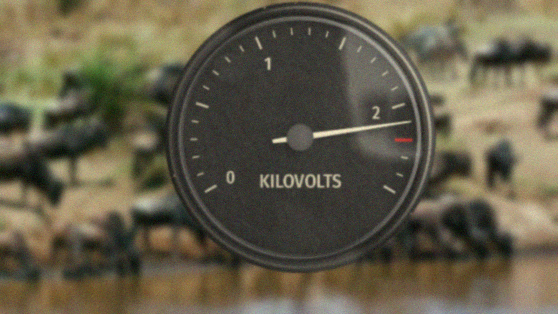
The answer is 2.1 kV
